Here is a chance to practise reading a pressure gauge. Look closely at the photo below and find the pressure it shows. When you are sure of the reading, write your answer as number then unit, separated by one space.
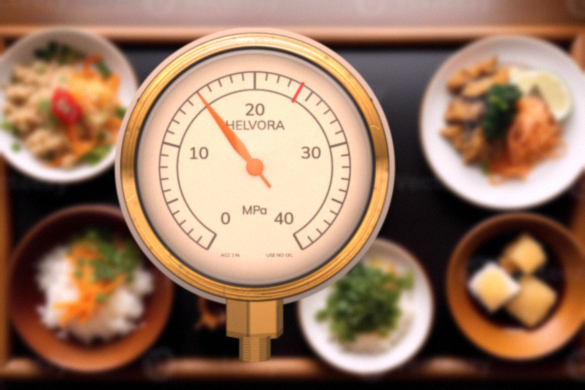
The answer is 15 MPa
